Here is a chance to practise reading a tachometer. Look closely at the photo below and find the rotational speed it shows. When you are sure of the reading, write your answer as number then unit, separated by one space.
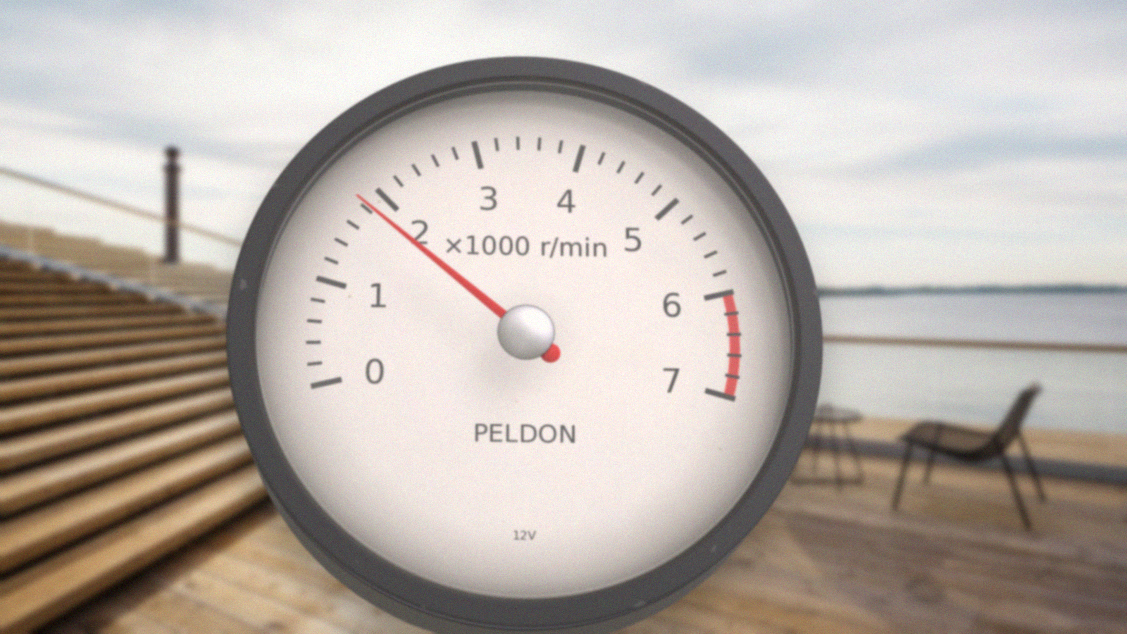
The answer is 1800 rpm
